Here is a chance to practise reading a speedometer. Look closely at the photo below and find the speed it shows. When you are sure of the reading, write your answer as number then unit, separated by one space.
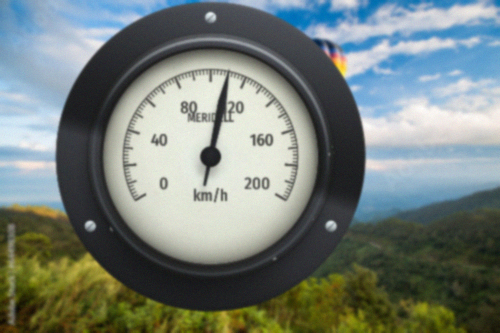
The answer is 110 km/h
